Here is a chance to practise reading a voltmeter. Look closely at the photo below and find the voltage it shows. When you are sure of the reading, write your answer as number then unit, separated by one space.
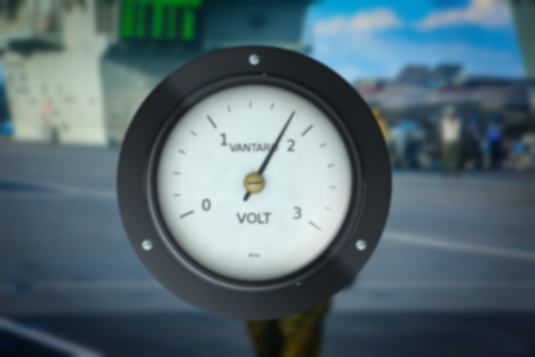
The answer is 1.8 V
